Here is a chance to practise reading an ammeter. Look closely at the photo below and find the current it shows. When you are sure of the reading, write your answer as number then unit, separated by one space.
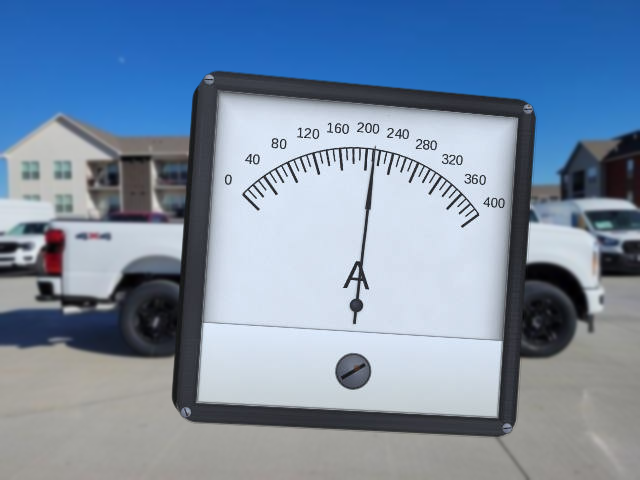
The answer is 210 A
